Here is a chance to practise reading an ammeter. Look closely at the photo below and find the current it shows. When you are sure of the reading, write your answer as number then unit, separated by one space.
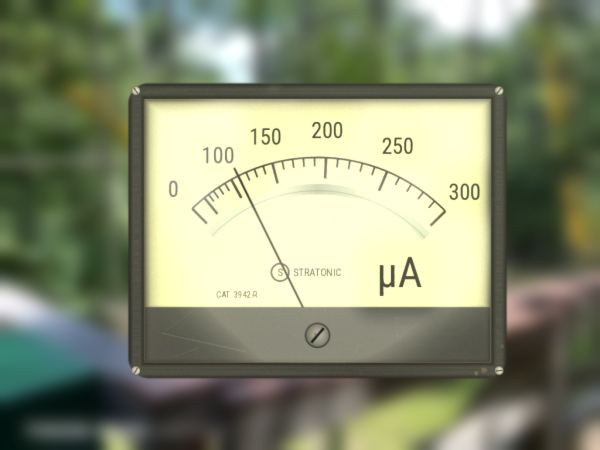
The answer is 110 µA
